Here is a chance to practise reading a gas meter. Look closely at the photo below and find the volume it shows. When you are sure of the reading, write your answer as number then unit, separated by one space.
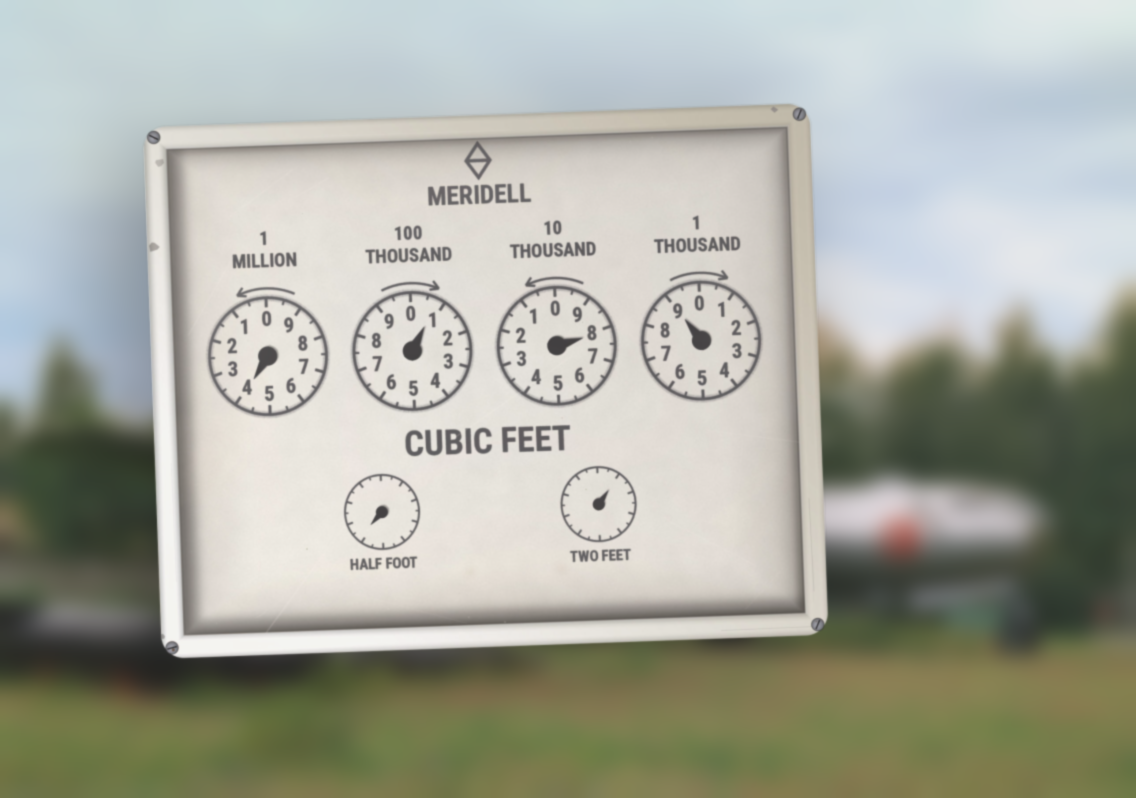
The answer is 407900 ft³
